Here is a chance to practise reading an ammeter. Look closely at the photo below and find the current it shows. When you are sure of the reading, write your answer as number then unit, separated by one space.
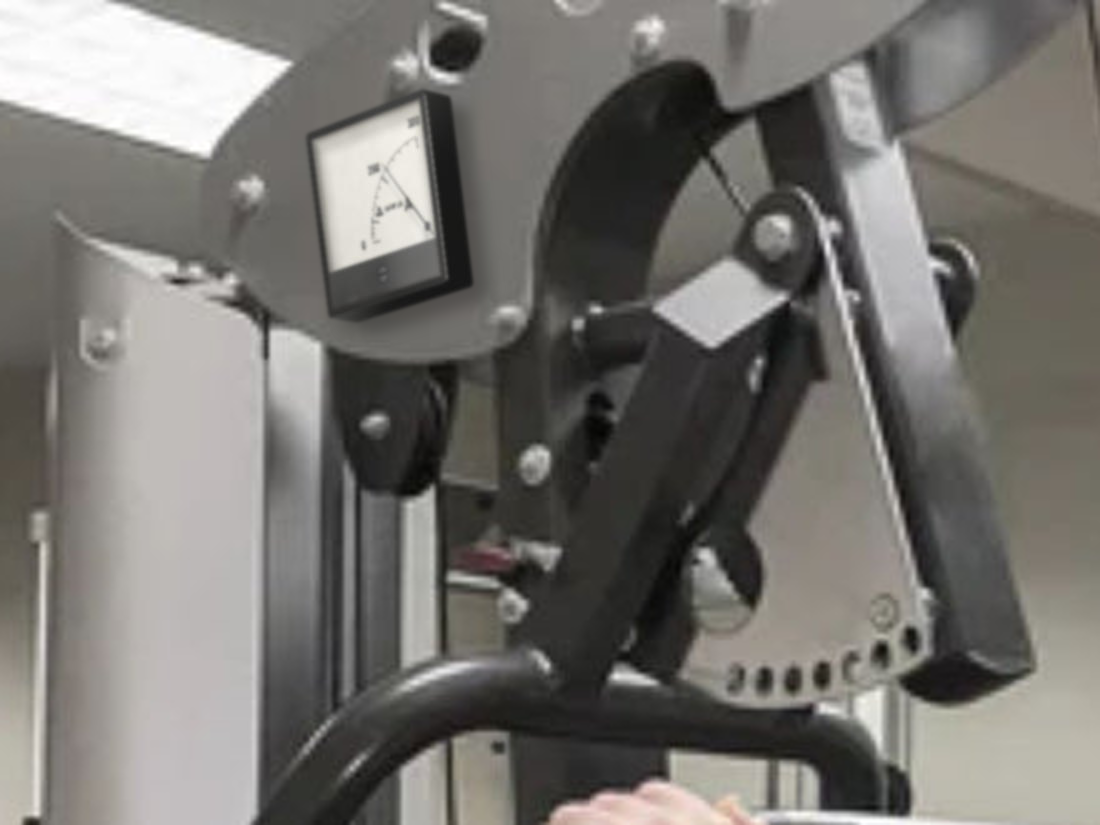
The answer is 220 A
